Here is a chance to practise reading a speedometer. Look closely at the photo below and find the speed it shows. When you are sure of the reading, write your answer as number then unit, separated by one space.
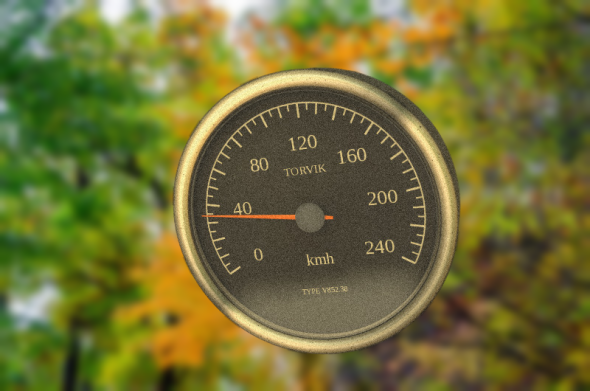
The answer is 35 km/h
